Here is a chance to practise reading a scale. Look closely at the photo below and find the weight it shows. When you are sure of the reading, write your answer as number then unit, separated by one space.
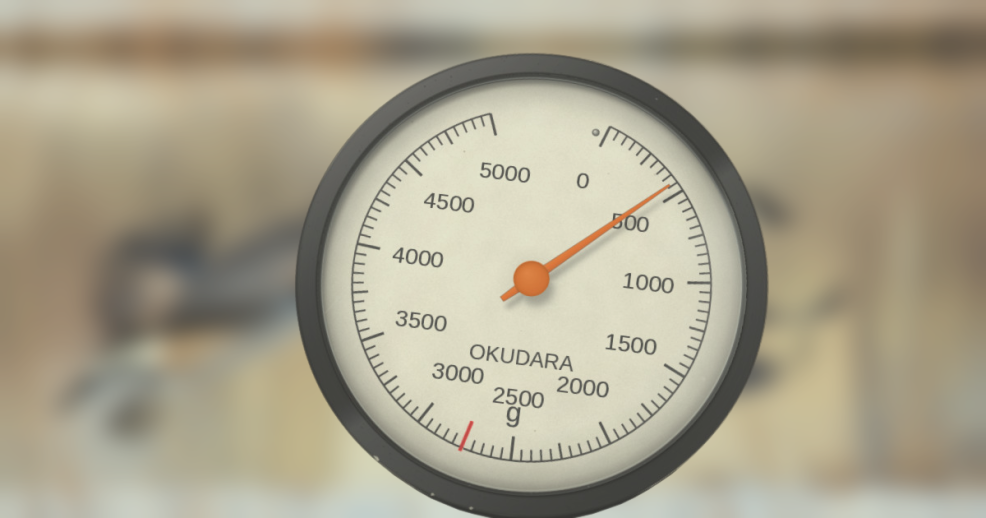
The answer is 450 g
